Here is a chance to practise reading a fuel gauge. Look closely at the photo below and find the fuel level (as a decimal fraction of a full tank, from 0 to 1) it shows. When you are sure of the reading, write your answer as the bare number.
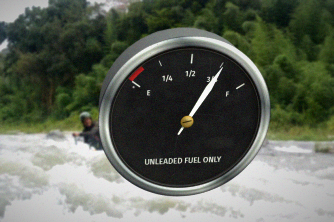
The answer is 0.75
